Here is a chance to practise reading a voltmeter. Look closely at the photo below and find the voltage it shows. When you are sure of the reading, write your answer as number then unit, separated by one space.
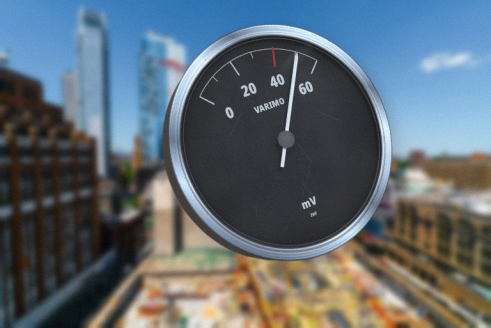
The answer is 50 mV
